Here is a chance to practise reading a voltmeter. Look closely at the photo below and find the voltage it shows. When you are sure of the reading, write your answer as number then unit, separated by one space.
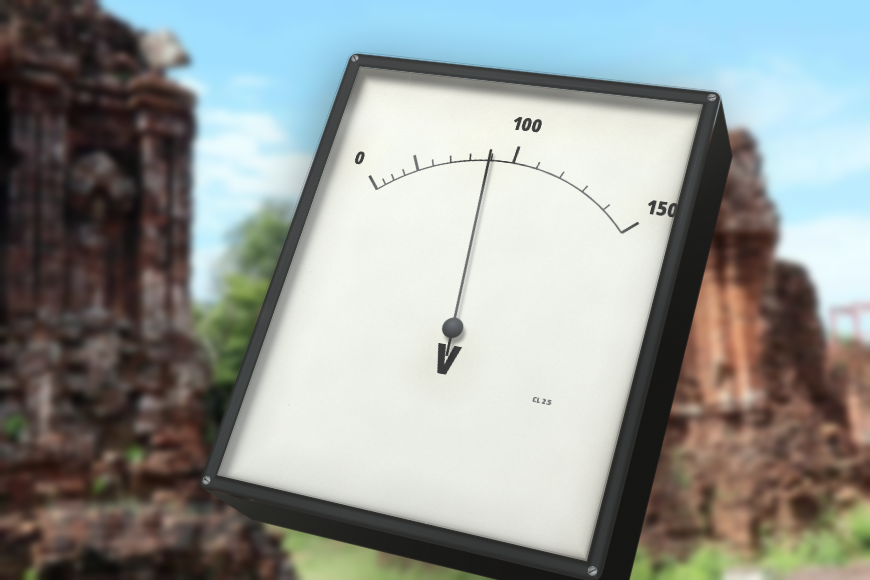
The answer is 90 V
